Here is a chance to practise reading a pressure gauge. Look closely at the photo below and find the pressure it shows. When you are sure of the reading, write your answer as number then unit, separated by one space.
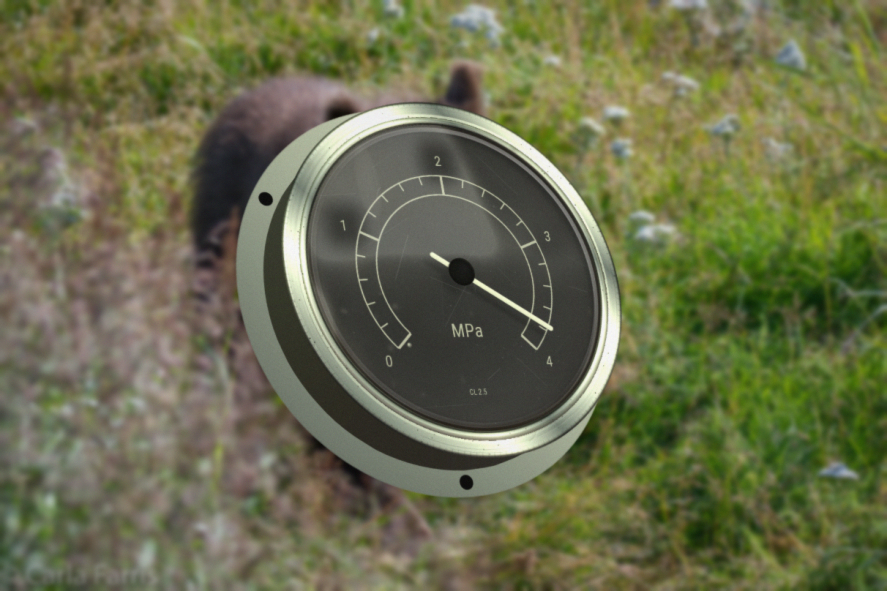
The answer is 3.8 MPa
